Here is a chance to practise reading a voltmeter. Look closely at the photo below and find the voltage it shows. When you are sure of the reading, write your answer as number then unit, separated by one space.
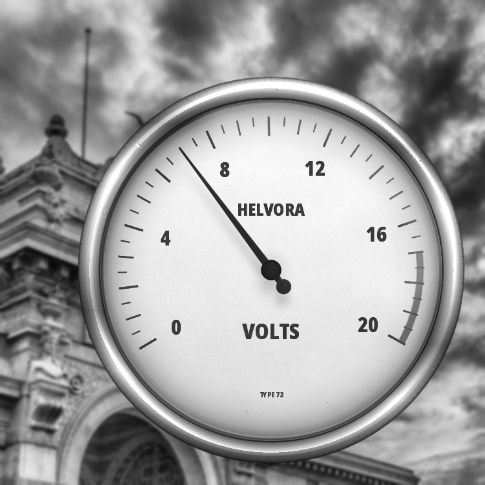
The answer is 7 V
